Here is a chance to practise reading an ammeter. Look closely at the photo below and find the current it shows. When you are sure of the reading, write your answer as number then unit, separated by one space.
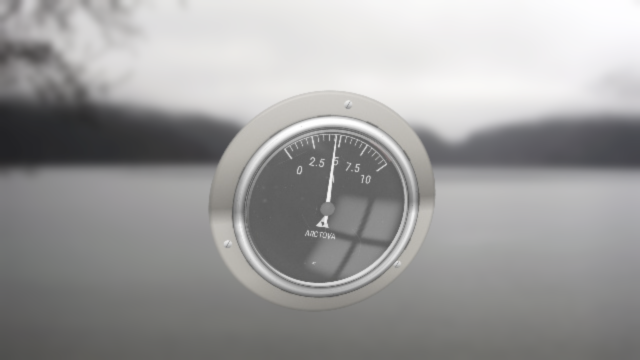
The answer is 4.5 A
